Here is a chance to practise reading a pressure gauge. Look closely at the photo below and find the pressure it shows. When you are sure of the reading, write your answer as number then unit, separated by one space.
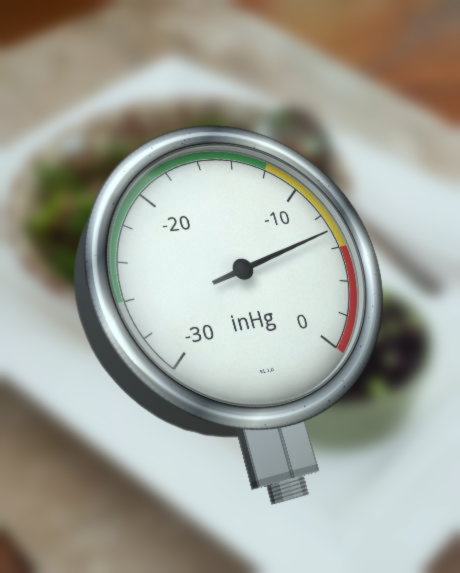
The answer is -7 inHg
